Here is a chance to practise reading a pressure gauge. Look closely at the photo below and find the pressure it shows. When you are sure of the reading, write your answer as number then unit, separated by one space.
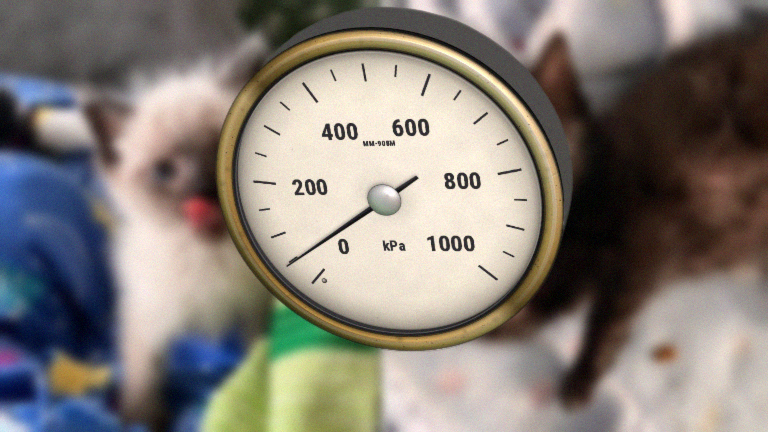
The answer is 50 kPa
